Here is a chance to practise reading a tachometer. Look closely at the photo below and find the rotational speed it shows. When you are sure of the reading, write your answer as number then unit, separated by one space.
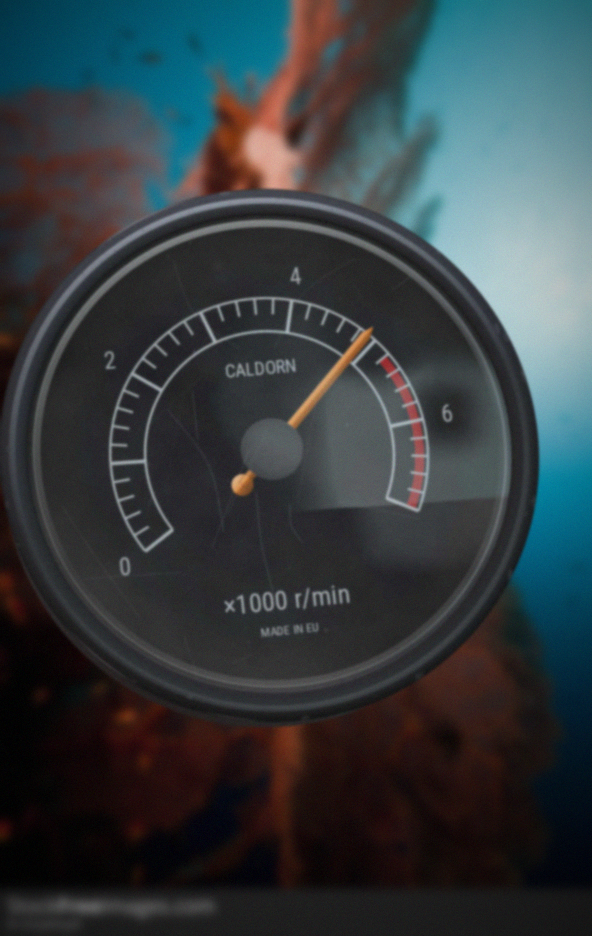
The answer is 4900 rpm
